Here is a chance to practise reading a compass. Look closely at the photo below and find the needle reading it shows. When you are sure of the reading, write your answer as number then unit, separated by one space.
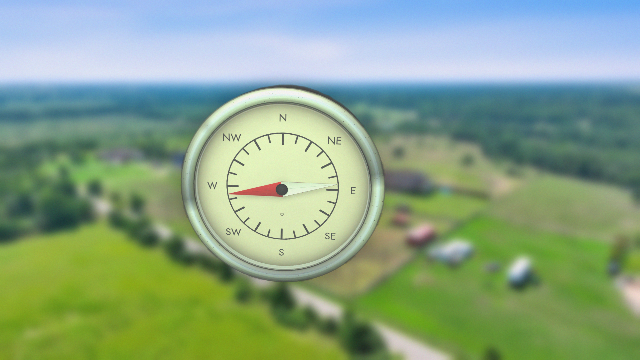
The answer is 262.5 °
